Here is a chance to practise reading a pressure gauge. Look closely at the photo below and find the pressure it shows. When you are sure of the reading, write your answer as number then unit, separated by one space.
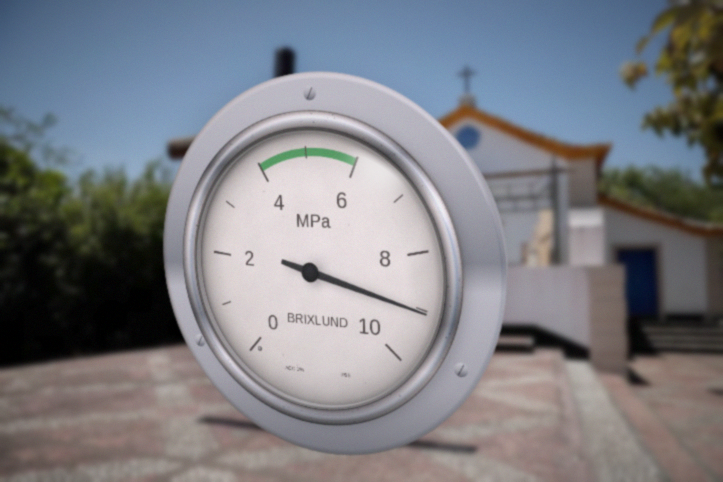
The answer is 9 MPa
